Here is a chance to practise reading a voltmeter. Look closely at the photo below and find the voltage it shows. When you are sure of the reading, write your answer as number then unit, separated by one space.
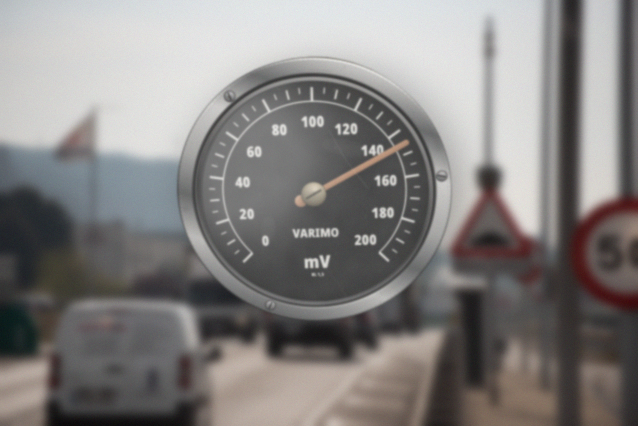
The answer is 145 mV
